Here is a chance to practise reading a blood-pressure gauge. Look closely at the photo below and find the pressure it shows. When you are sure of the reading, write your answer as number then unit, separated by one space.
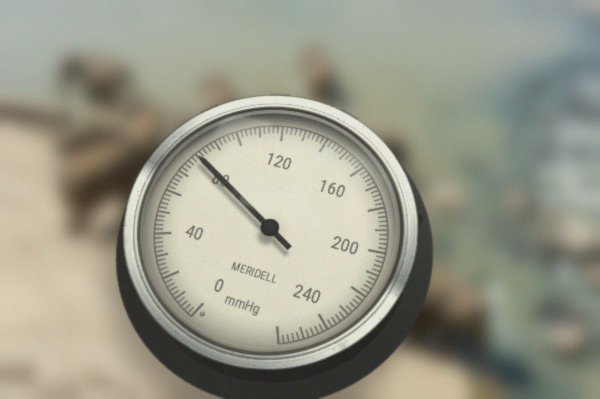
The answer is 80 mmHg
